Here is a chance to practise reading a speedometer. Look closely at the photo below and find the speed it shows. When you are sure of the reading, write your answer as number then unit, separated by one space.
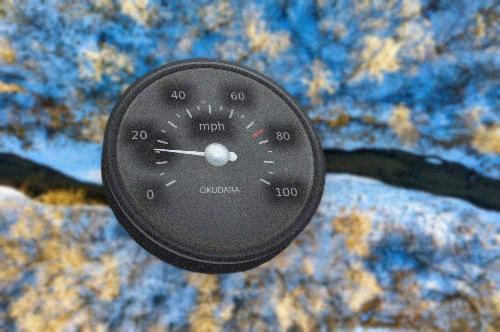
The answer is 15 mph
